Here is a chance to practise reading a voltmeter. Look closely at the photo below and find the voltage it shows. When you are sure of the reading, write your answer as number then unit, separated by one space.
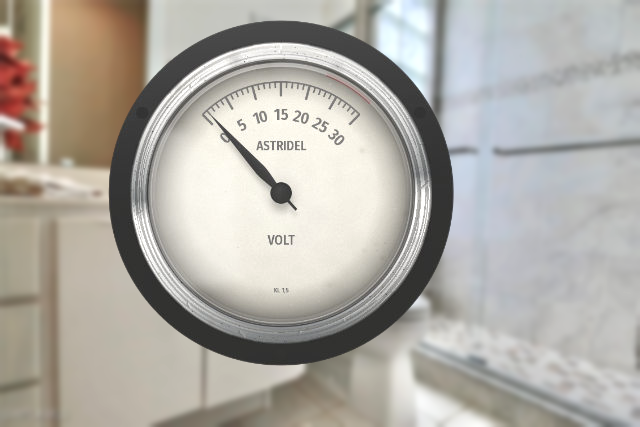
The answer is 1 V
